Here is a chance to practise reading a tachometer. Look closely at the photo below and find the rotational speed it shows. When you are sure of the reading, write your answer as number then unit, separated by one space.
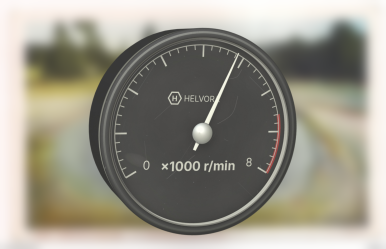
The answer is 4800 rpm
